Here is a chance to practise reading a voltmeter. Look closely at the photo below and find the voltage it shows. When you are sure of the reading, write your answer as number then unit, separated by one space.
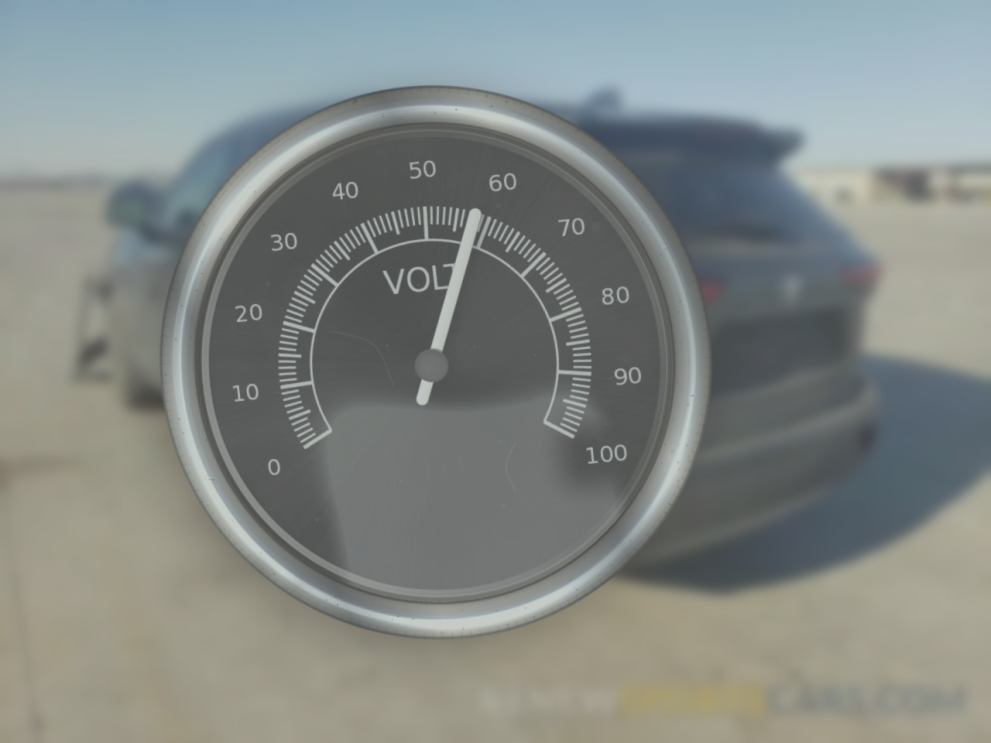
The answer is 58 V
